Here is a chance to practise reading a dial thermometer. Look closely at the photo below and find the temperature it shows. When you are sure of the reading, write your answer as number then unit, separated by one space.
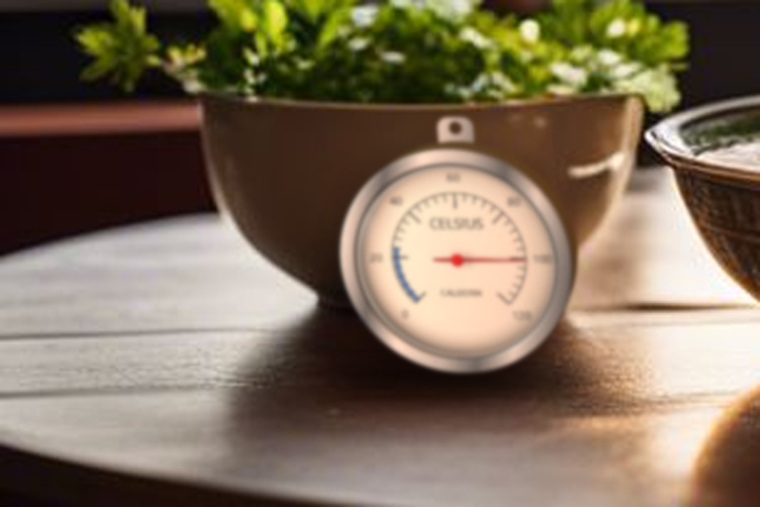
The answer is 100 °C
